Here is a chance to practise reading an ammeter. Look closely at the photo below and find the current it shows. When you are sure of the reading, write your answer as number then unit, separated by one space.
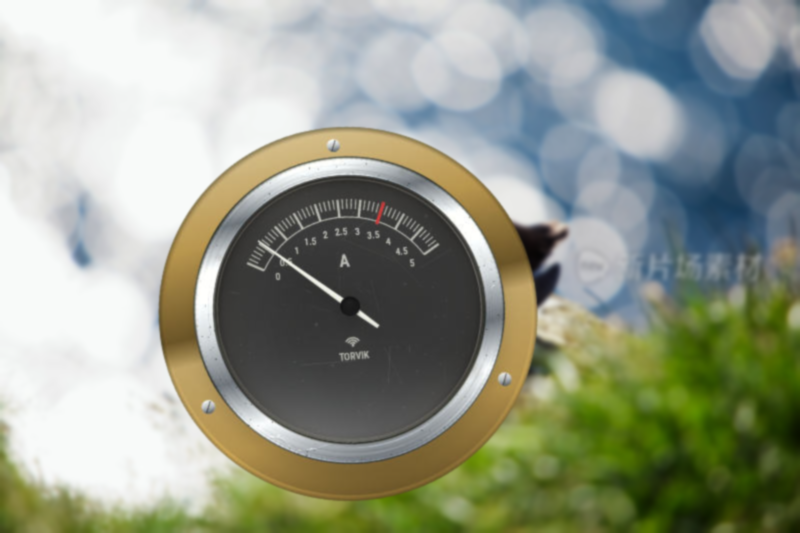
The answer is 0.5 A
